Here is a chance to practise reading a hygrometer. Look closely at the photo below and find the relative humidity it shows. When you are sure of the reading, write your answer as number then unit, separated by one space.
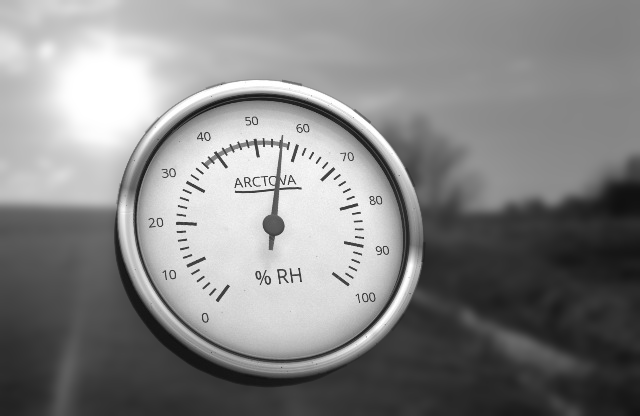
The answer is 56 %
